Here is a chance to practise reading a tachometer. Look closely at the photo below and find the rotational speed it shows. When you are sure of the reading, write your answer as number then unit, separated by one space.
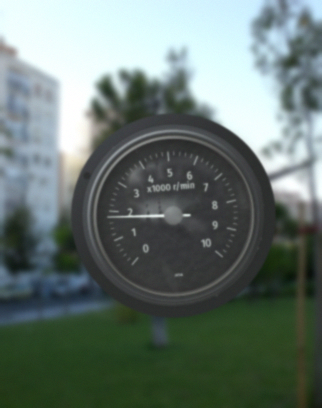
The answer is 1800 rpm
